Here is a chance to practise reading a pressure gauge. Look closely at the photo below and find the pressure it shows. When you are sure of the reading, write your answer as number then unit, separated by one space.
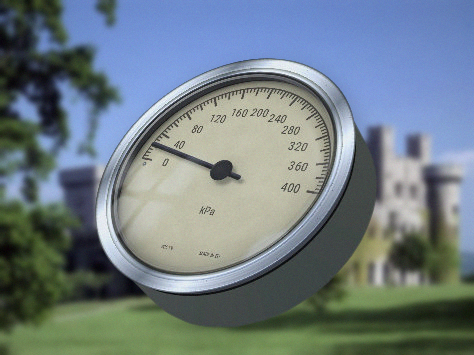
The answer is 20 kPa
